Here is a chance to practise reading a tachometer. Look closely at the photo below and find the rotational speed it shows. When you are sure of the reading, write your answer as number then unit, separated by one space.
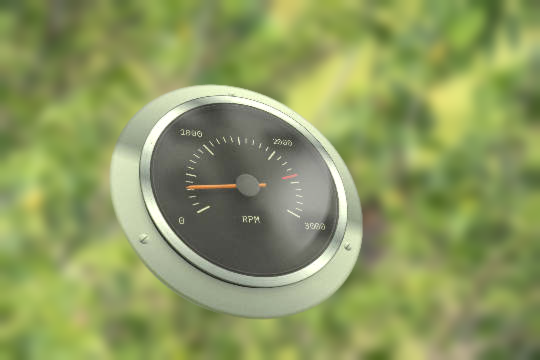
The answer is 300 rpm
